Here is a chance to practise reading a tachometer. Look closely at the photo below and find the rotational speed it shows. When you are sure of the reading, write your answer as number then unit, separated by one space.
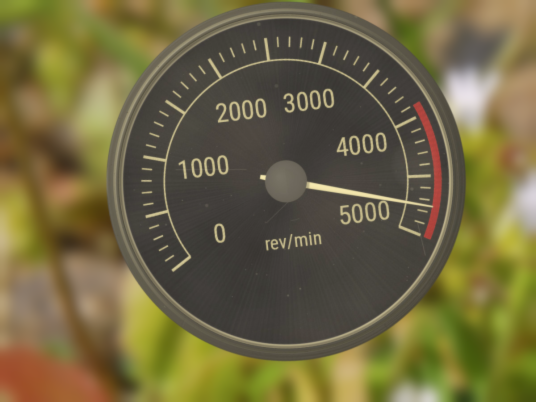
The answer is 4750 rpm
